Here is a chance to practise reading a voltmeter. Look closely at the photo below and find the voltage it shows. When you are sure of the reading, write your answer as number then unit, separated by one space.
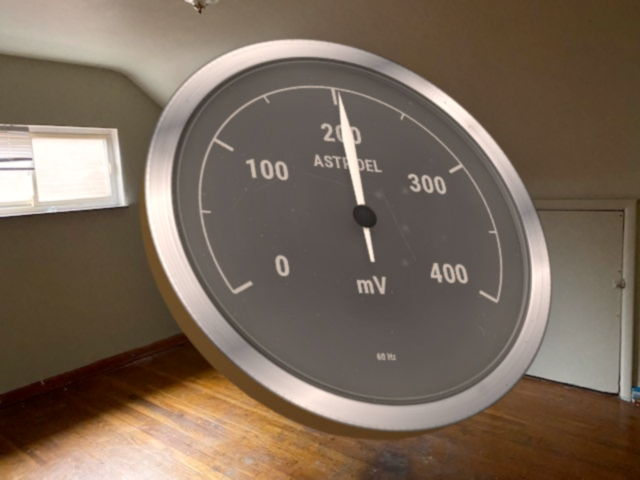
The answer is 200 mV
